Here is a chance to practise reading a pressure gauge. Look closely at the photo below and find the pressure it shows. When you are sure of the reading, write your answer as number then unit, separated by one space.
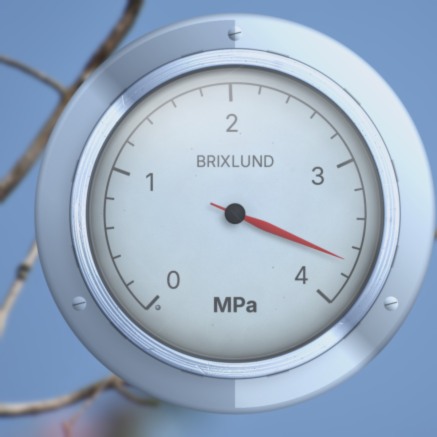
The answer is 3.7 MPa
